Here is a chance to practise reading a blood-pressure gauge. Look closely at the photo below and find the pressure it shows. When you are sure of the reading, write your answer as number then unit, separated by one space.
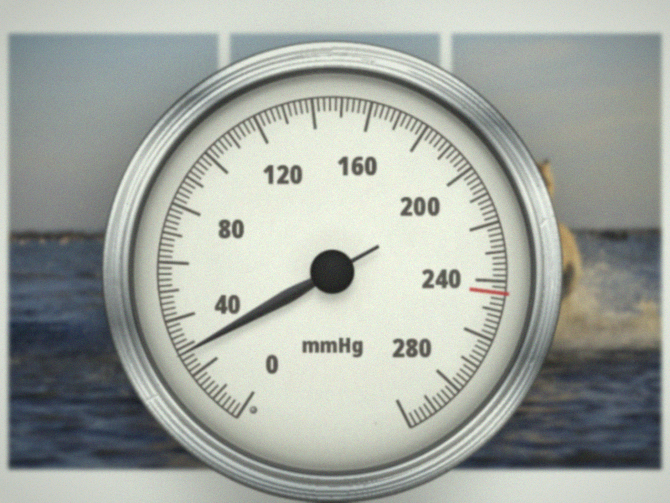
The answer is 28 mmHg
